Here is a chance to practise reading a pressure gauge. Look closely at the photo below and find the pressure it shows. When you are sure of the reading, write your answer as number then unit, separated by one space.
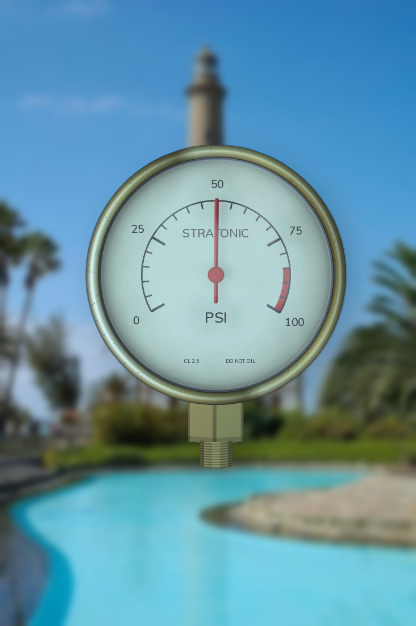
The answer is 50 psi
